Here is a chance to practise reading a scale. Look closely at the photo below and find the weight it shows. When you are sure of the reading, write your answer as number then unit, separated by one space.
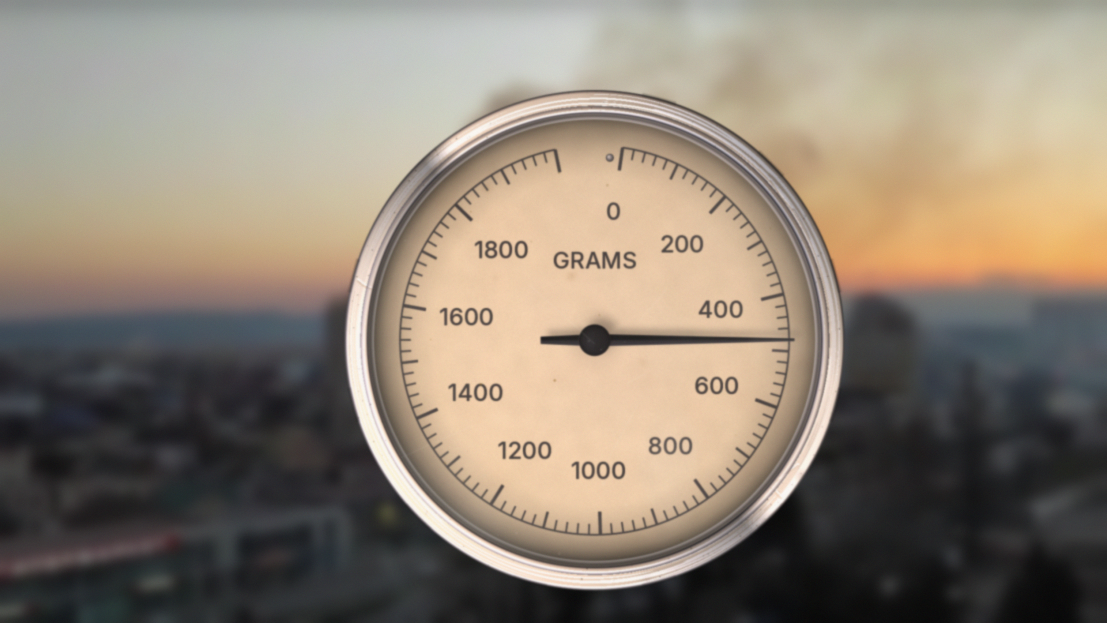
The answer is 480 g
